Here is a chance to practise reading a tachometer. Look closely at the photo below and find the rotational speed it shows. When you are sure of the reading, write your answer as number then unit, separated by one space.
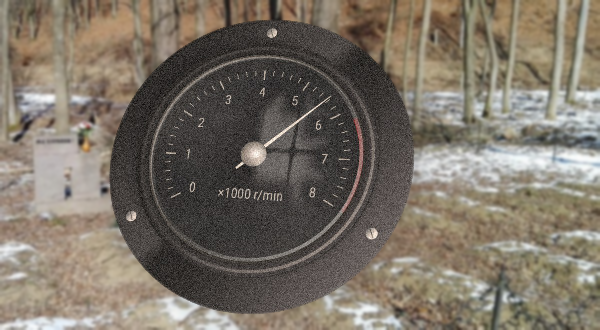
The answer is 5600 rpm
